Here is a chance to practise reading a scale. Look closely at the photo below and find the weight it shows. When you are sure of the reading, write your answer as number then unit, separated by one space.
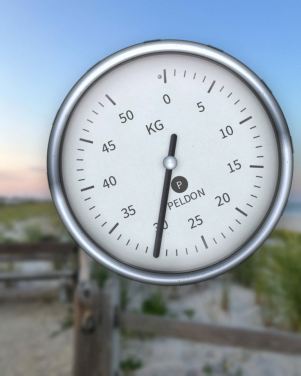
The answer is 30 kg
